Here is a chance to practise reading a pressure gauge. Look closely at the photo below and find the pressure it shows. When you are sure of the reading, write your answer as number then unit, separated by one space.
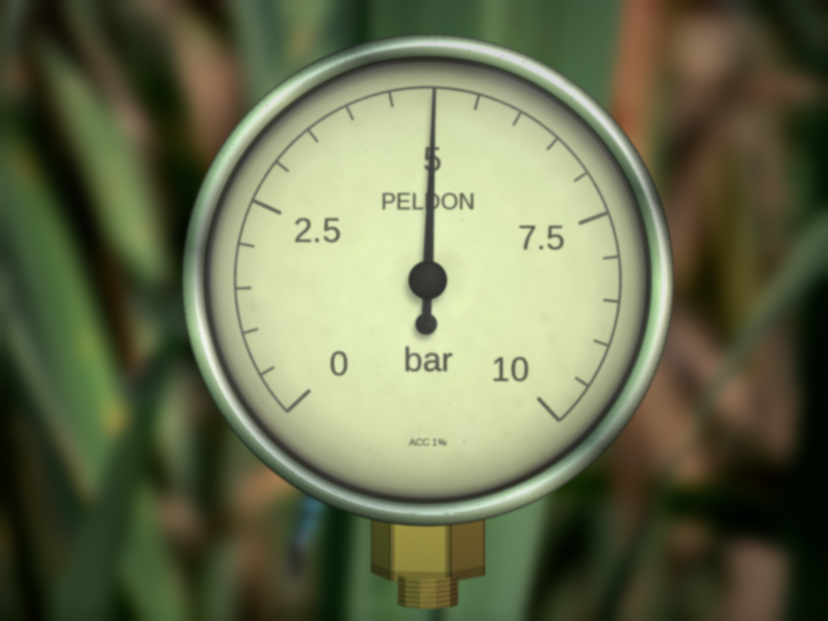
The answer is 5 bar
